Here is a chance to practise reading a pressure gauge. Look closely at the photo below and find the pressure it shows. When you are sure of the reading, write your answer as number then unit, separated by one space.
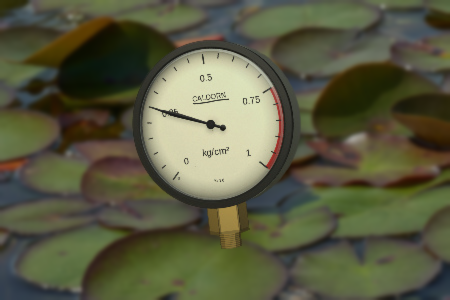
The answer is 0.25 kg/cm²
